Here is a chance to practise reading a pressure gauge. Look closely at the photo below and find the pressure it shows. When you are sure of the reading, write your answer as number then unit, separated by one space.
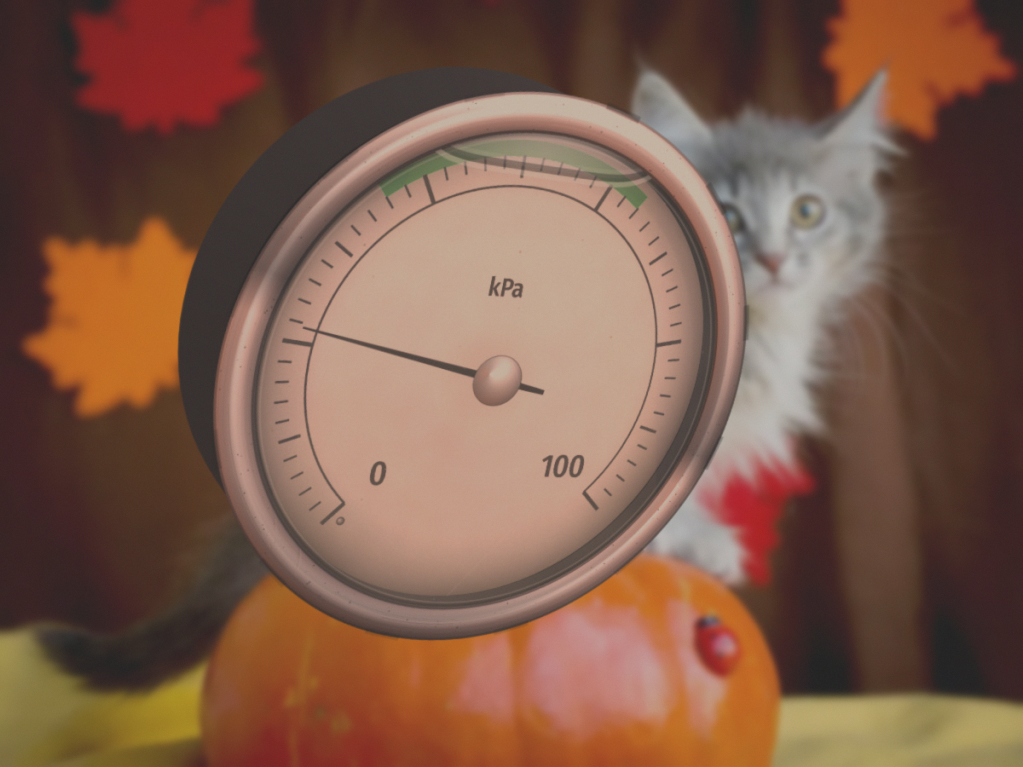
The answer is 22 kPa
